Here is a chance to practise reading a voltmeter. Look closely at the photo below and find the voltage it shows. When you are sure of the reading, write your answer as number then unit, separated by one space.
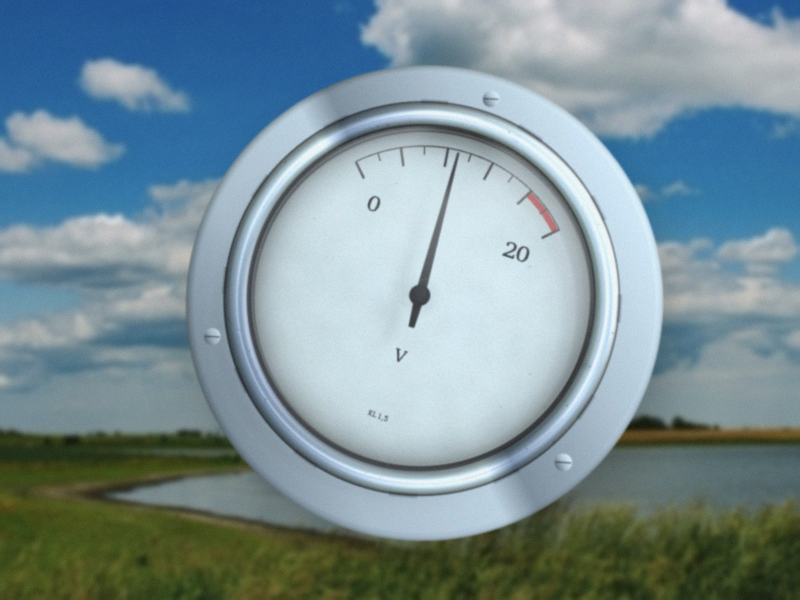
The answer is 9 V
